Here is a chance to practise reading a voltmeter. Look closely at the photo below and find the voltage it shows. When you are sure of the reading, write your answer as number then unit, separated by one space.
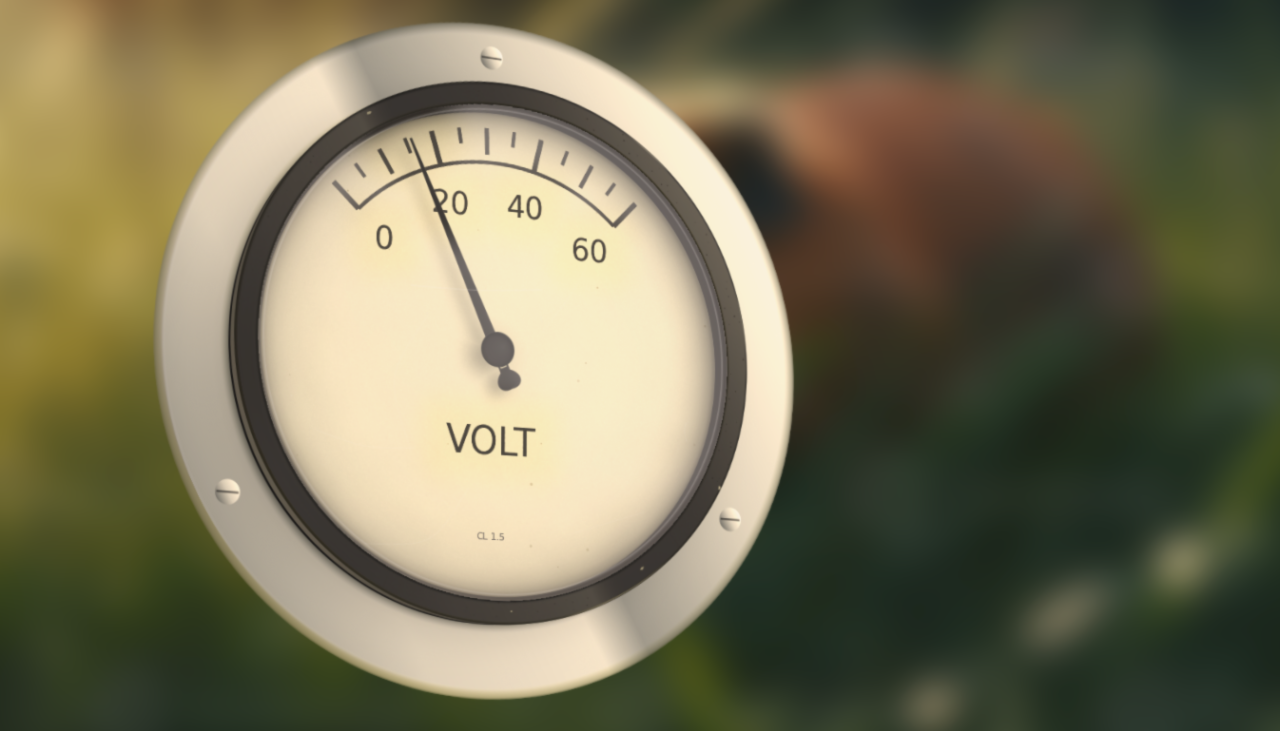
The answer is 15 V
